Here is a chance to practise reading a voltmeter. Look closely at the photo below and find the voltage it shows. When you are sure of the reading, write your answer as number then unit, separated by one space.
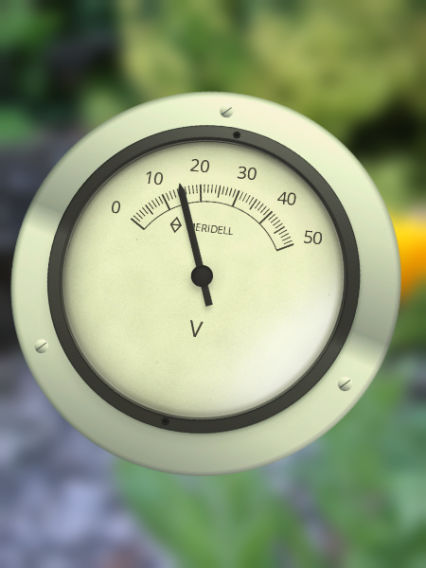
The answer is 15 V
